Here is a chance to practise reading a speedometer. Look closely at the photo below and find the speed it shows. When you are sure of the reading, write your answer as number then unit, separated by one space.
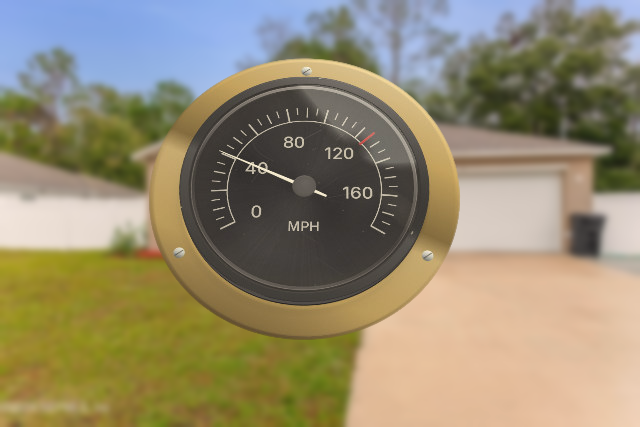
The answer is 40 mph
